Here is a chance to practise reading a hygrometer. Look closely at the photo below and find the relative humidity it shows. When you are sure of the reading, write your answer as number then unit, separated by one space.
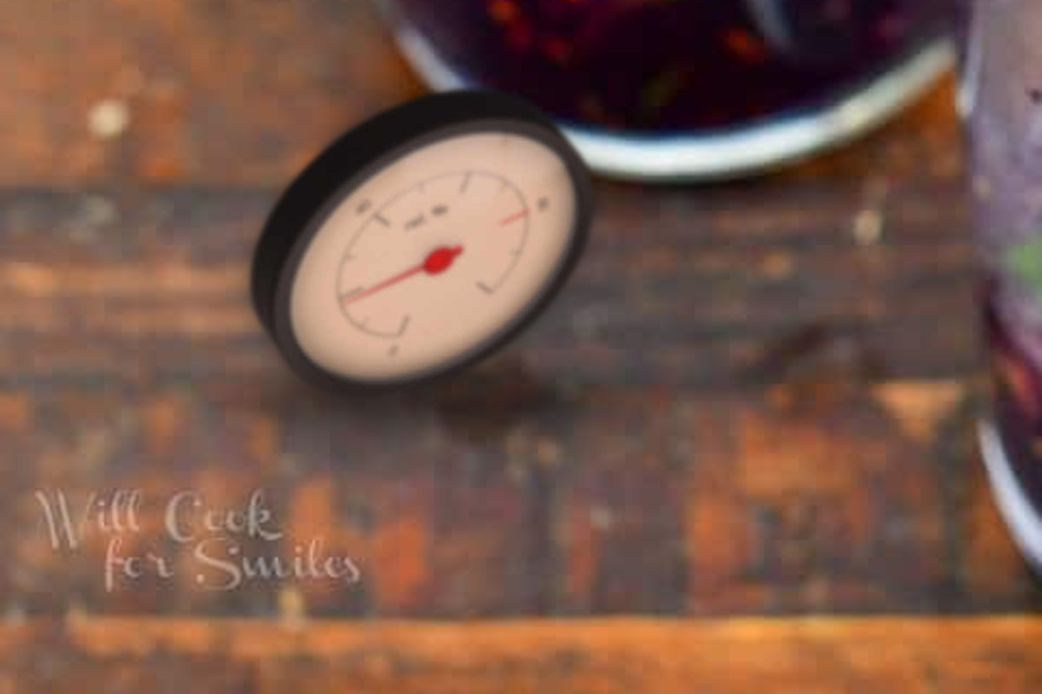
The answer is 20 %
